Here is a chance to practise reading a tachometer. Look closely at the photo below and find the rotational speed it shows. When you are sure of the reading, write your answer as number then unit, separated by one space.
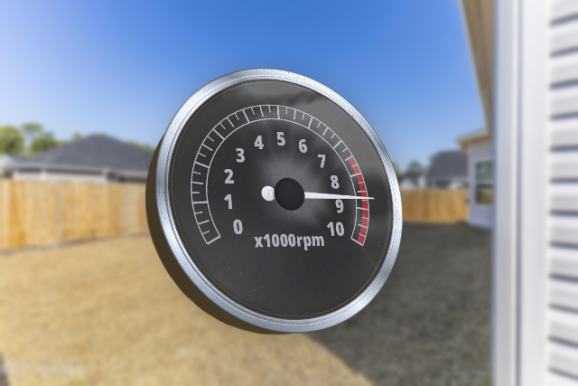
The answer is 8750 rpm
